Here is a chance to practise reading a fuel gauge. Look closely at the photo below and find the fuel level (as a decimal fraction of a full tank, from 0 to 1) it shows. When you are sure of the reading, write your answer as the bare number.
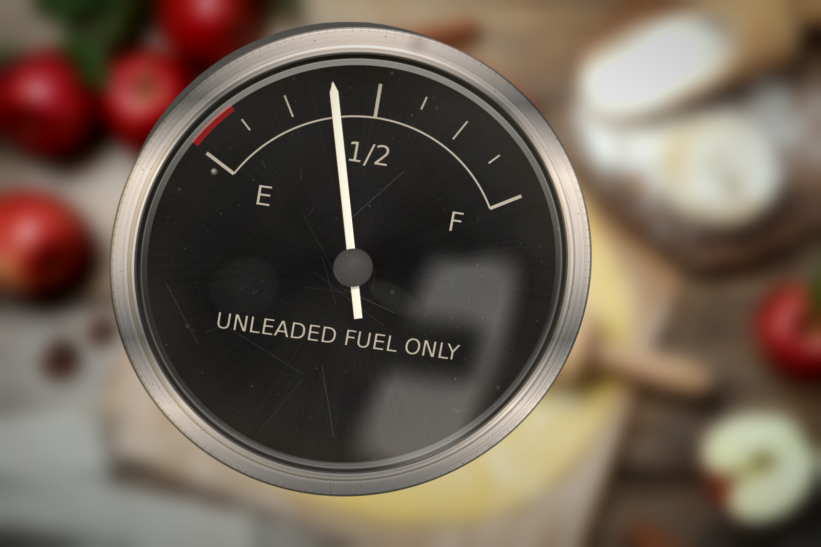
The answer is 0.375
